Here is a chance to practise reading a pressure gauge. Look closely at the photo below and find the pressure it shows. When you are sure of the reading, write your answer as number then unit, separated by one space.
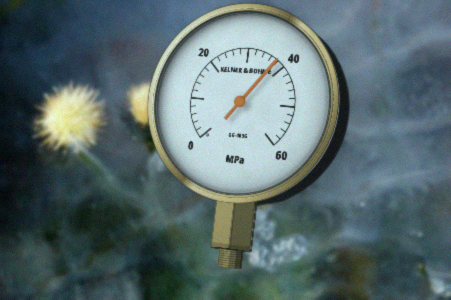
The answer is 38 MPa
